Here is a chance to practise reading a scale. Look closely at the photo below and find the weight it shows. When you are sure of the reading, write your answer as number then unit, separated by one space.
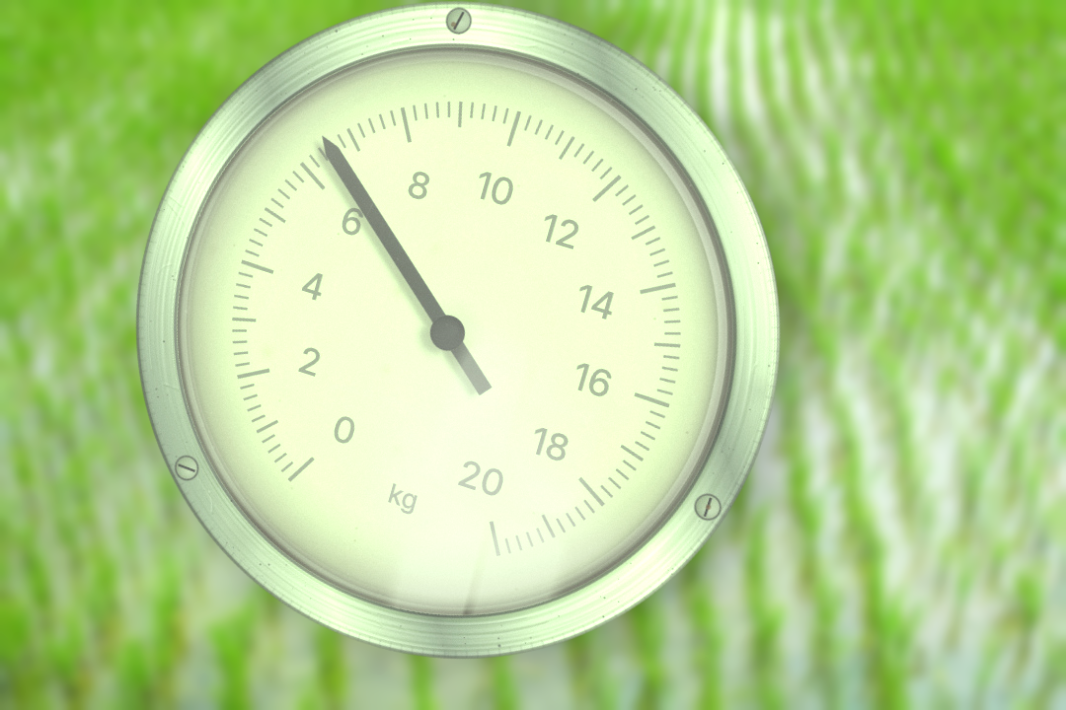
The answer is 6.6 kg
